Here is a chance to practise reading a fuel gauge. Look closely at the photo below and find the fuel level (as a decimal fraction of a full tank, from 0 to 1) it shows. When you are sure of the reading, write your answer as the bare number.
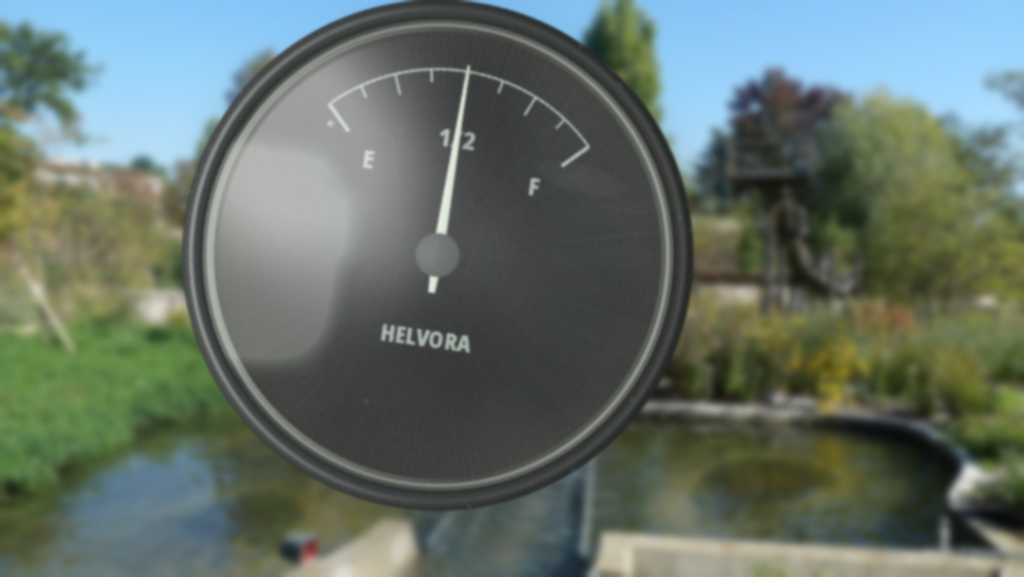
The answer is 0.5
